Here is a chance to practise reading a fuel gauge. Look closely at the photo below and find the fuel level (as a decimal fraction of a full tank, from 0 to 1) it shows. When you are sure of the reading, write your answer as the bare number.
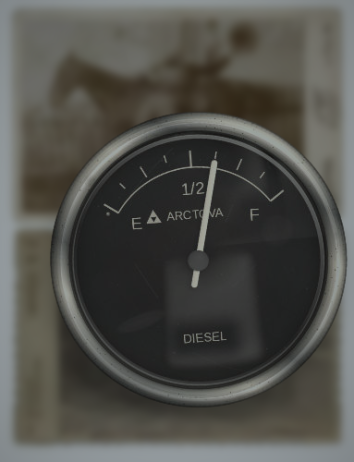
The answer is 0.625
